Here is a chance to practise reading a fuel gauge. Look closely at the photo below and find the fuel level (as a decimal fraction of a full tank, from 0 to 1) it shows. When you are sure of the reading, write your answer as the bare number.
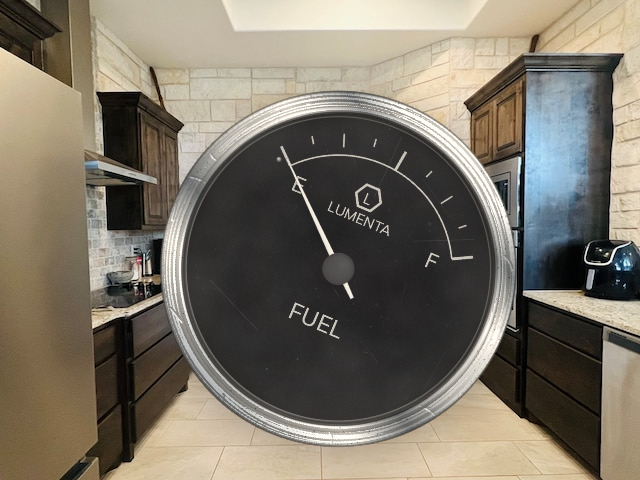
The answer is 0
